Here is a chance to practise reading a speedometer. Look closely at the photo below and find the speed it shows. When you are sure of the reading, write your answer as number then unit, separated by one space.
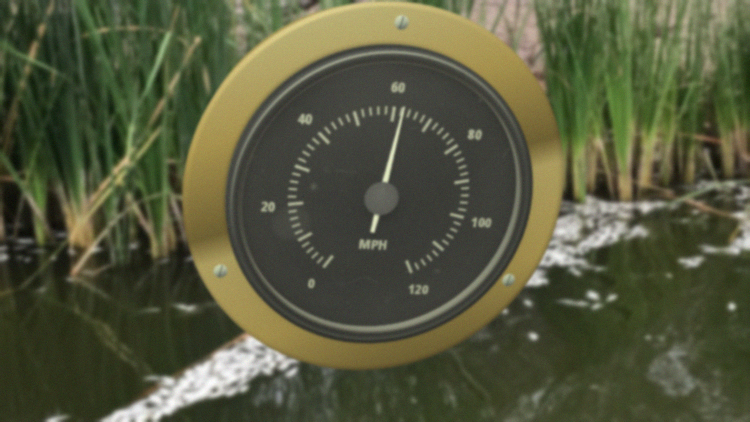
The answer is 62 mph
